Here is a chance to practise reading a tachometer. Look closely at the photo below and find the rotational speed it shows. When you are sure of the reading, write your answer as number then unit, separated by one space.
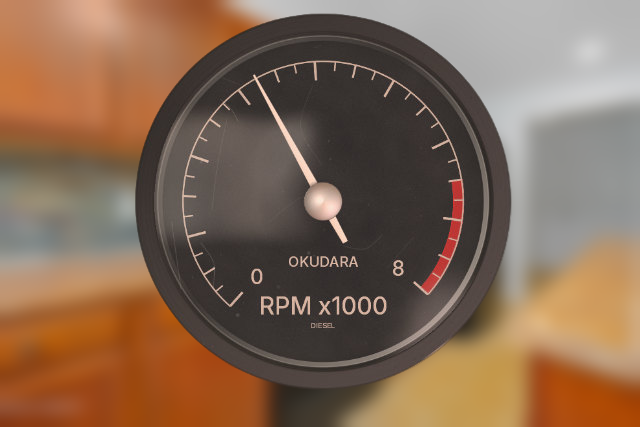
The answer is 3250 rpm
